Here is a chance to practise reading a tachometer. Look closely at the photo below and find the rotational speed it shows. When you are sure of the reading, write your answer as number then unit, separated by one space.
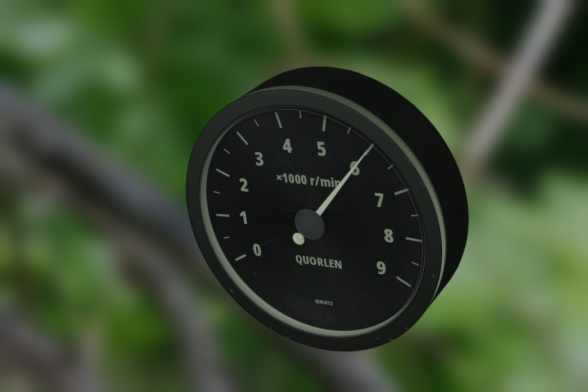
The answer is 6000 rpm
